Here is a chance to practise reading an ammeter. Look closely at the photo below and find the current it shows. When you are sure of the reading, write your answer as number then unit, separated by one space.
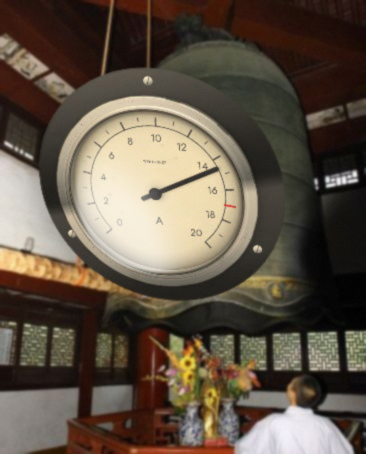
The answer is 14.5 A
